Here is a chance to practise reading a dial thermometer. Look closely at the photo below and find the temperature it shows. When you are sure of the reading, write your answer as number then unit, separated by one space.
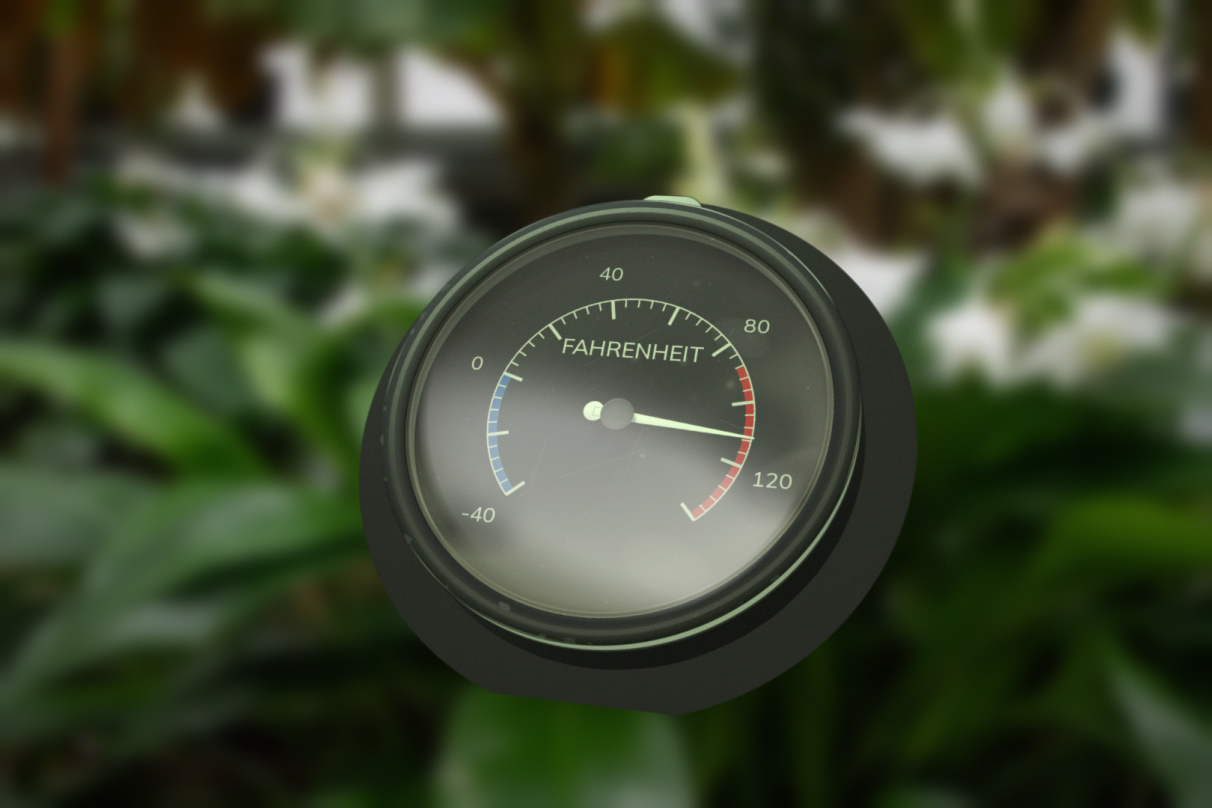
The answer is 112 °F
